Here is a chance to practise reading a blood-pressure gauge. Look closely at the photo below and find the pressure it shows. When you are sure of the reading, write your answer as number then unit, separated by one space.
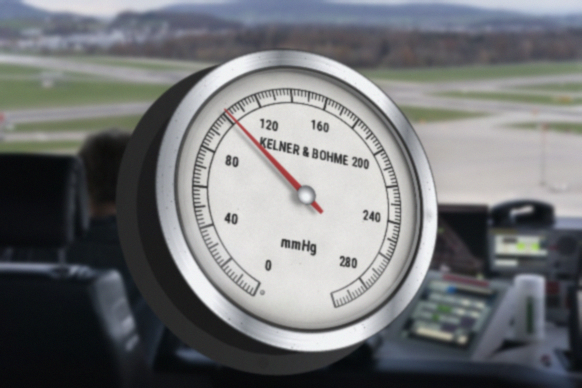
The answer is 100 mmHg
